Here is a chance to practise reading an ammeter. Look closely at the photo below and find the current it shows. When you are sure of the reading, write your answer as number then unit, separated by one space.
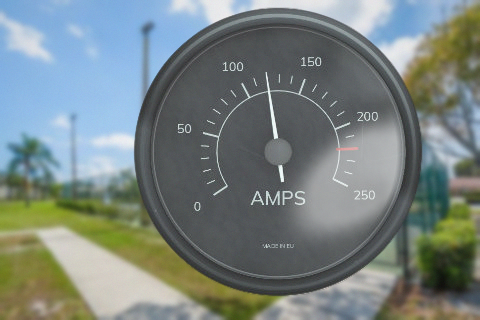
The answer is 120 A
